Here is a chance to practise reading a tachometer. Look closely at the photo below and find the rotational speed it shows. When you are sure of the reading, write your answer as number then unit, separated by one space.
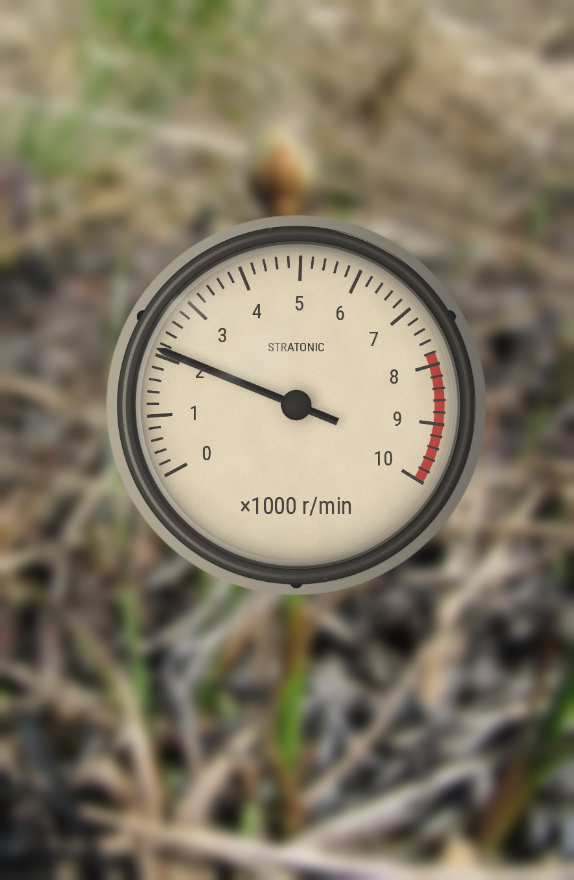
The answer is 2100 rpm
